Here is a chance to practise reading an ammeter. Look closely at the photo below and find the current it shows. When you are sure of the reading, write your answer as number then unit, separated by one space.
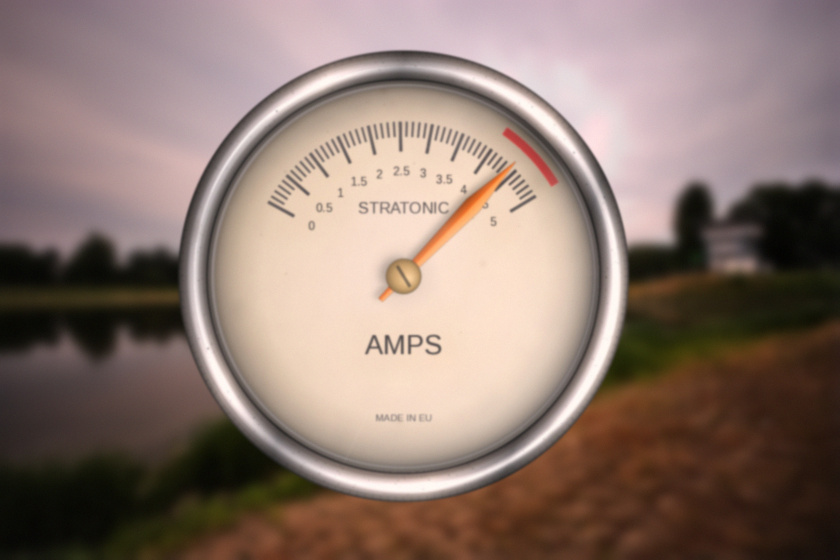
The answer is 4.4 A
